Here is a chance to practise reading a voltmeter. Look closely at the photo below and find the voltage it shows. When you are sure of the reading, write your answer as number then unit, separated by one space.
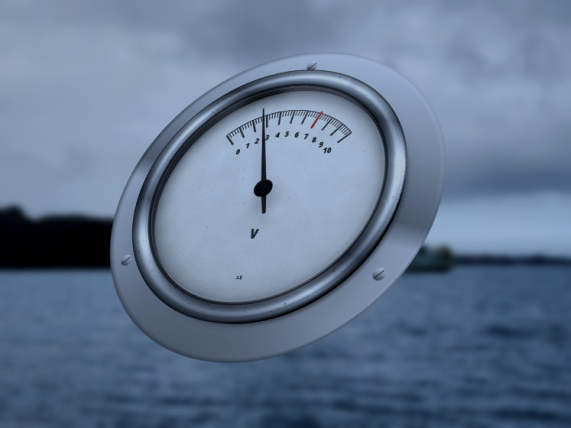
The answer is 3 V
